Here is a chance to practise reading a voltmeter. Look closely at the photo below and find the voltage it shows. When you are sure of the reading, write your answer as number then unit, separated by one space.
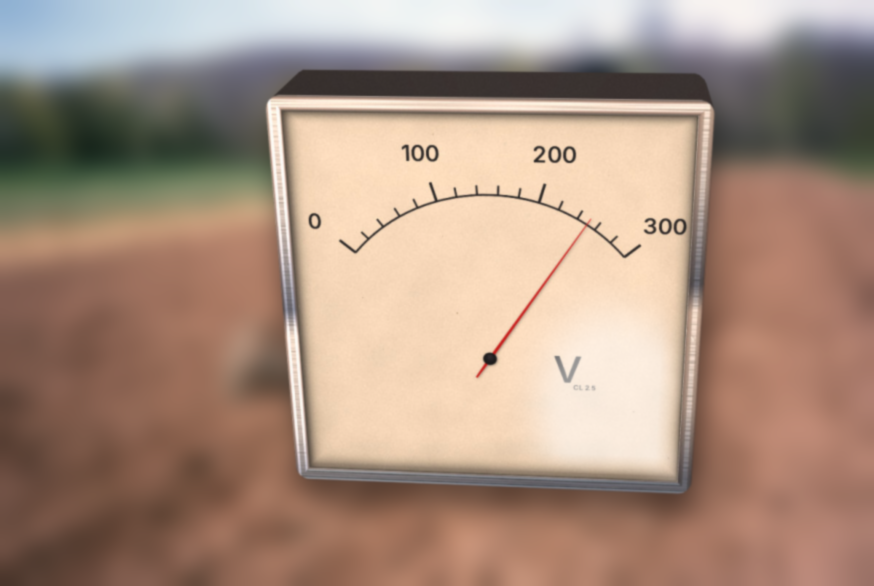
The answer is 250 V
